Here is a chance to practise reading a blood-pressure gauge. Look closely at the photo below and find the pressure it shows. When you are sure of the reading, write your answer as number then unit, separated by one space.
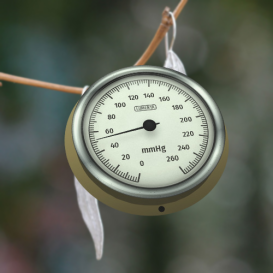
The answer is 50 mmHg
